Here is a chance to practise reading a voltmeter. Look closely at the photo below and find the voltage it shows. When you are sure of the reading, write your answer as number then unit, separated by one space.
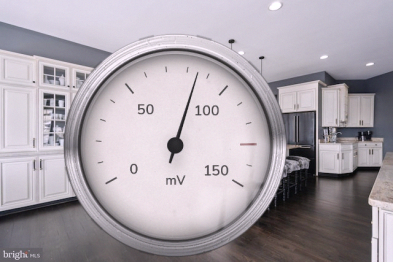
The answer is 85 mV
